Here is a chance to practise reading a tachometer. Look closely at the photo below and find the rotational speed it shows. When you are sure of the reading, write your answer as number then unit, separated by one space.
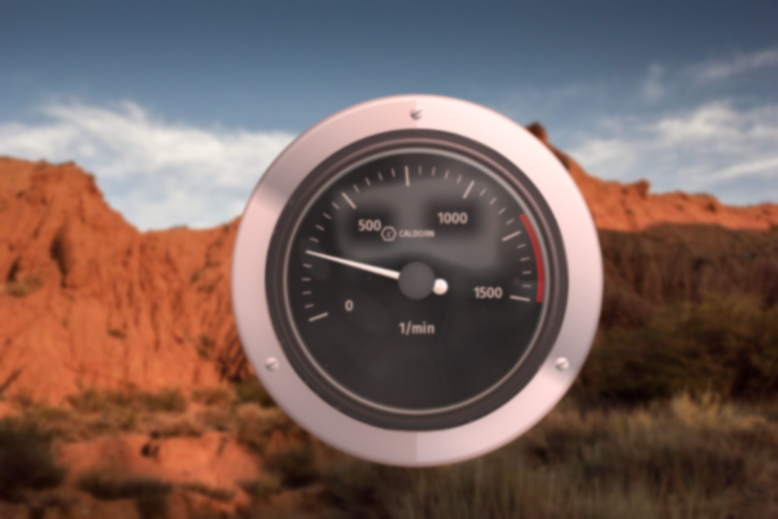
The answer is 250 rpm
